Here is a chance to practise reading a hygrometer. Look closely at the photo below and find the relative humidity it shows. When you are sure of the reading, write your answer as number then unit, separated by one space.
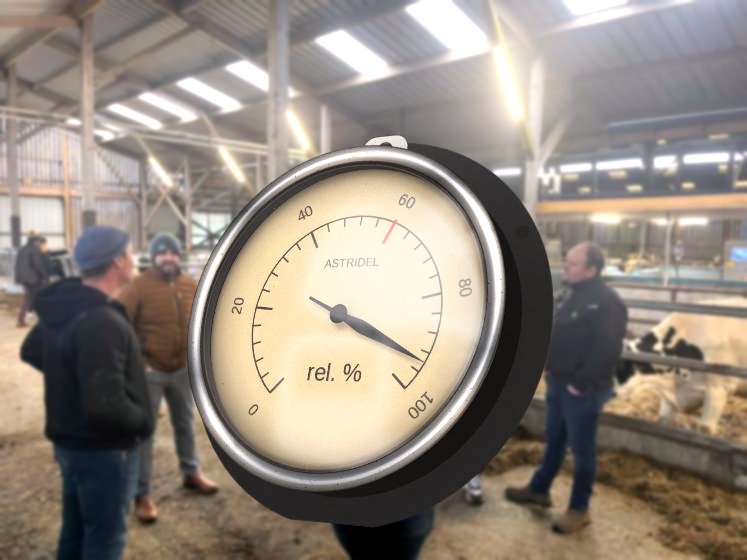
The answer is 94 %
